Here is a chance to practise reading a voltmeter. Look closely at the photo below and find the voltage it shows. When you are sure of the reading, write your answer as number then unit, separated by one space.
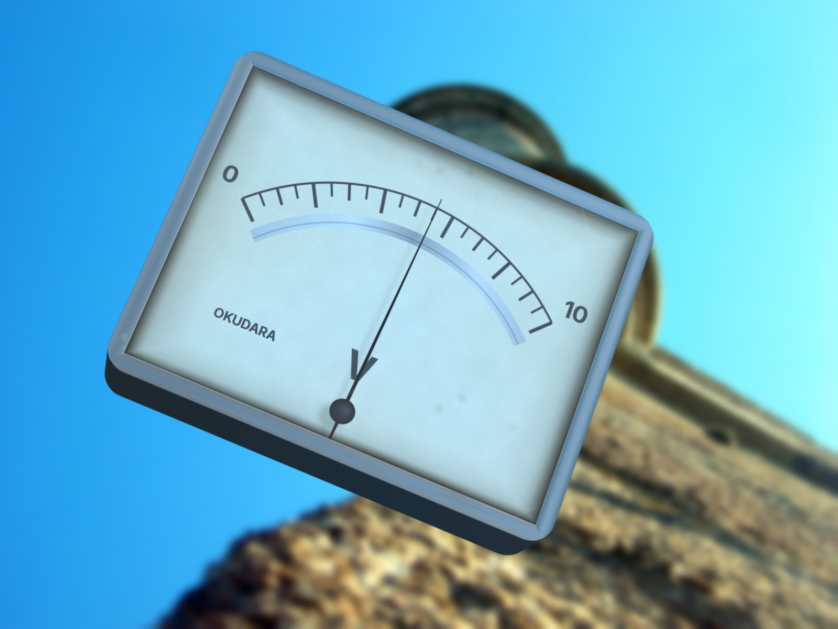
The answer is 5.5 V
